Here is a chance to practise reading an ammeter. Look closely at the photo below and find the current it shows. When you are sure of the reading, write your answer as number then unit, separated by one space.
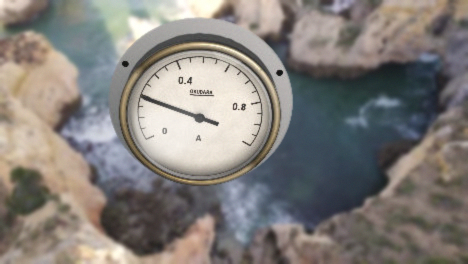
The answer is 0.2 A
